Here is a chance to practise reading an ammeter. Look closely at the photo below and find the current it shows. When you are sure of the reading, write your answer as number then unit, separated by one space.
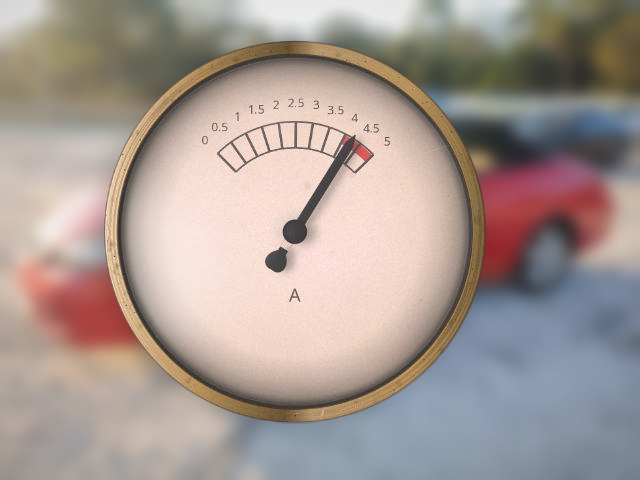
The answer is 4.25 A
